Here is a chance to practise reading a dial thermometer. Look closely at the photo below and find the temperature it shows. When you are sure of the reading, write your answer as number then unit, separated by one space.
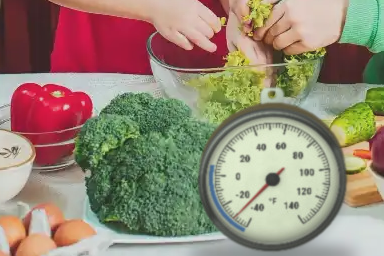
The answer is -30 °F
